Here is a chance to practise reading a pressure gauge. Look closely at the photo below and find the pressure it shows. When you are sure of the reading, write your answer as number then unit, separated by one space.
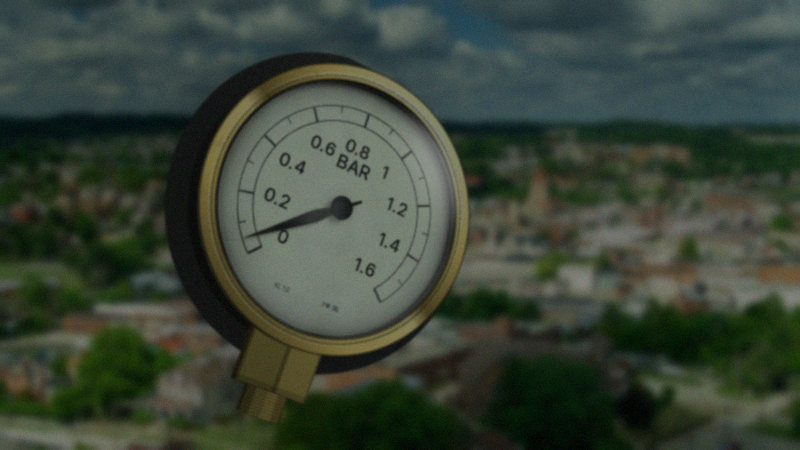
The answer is 0.05 bar
